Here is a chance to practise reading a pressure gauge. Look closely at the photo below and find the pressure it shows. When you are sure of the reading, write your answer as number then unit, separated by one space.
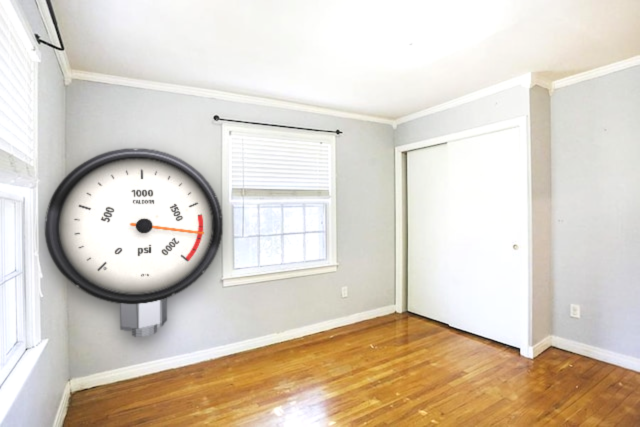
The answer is 1750 psi
